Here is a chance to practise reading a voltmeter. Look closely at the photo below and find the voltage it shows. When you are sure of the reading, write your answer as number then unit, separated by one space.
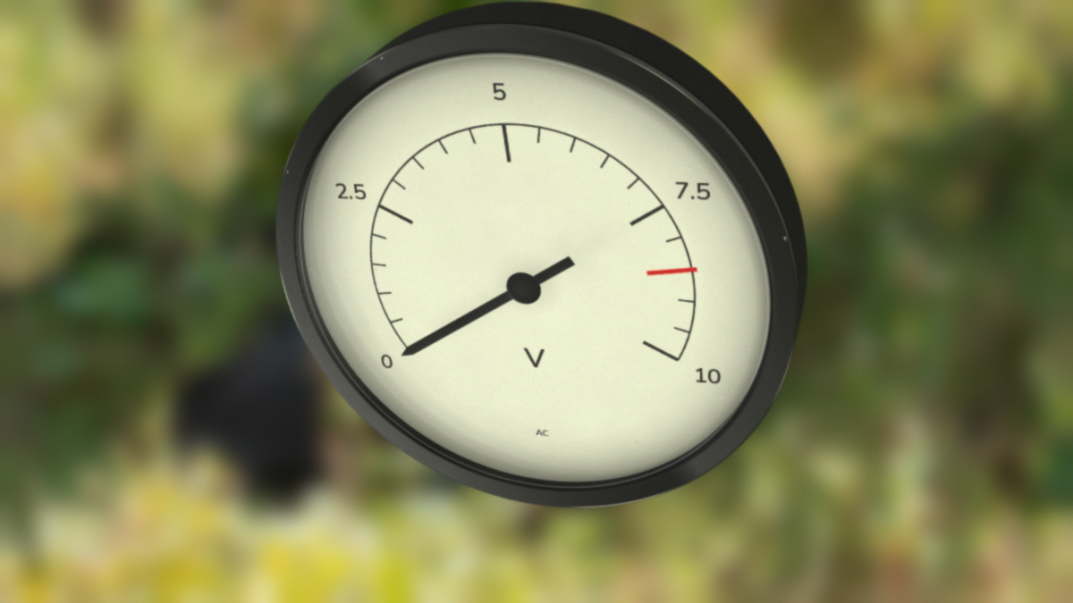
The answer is 0 V
